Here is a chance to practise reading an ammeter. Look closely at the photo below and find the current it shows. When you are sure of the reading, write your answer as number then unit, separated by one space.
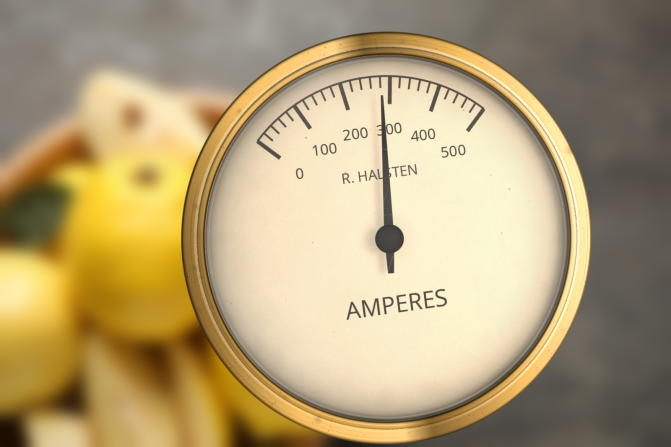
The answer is 280 A
